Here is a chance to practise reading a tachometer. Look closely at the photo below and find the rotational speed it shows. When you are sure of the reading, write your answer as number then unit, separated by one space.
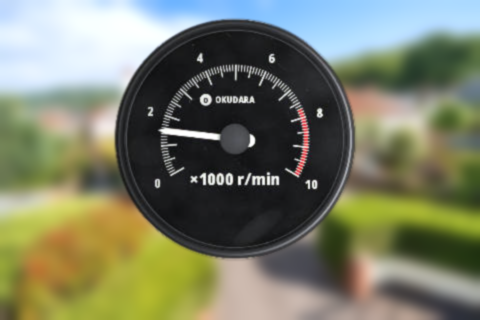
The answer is 1500 rpm
